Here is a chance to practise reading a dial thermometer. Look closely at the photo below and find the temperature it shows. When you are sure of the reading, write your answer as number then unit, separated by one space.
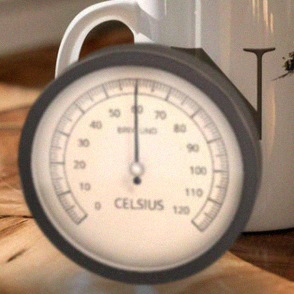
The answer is 60 °C
